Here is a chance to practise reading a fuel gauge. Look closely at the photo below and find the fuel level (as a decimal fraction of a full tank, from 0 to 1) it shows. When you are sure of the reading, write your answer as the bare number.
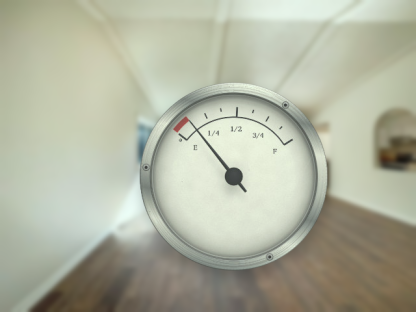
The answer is 0.125
